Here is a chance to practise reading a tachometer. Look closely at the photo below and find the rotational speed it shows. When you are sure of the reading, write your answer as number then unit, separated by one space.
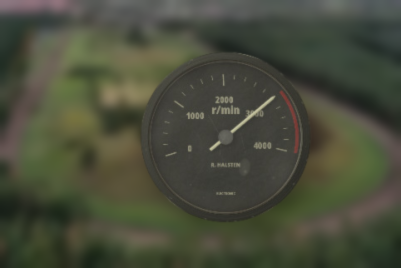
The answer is 3000 rpm
